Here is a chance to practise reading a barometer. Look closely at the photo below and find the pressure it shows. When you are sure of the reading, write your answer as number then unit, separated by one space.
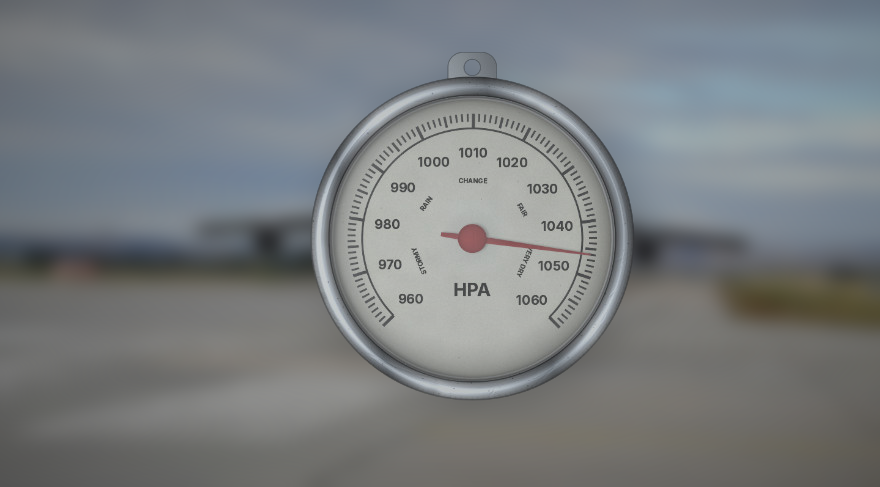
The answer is 1046 hPa
